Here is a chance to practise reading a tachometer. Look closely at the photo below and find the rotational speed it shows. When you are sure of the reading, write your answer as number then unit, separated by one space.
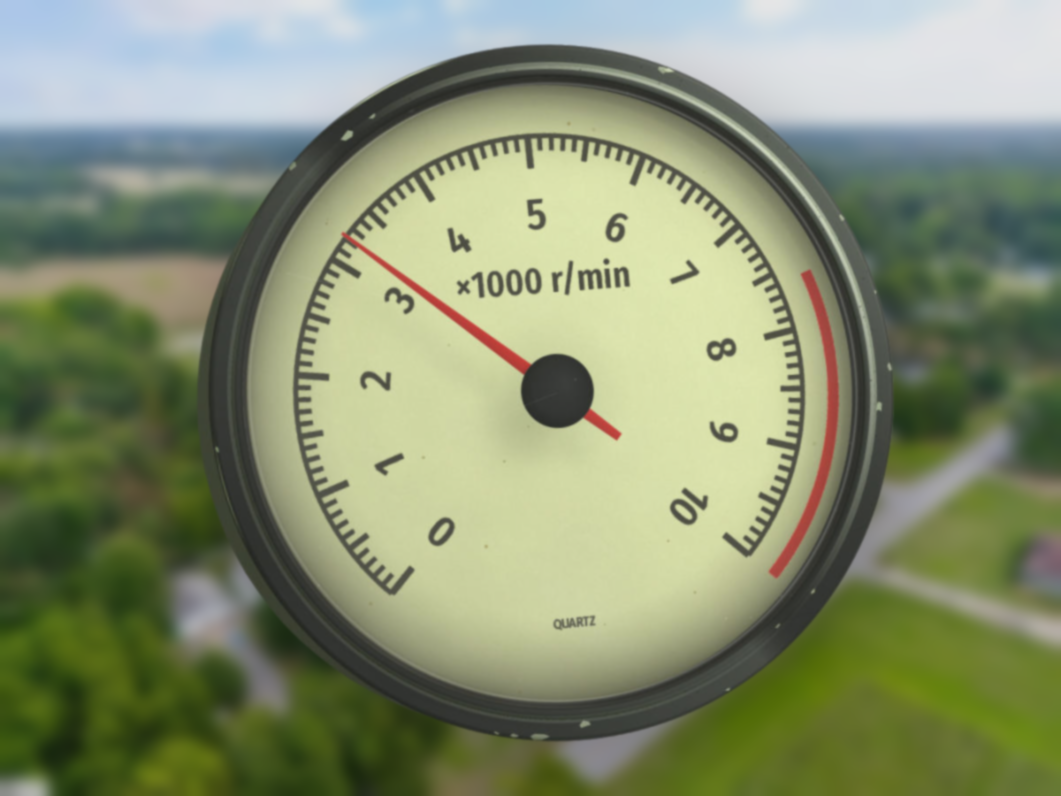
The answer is 3200 rpm
